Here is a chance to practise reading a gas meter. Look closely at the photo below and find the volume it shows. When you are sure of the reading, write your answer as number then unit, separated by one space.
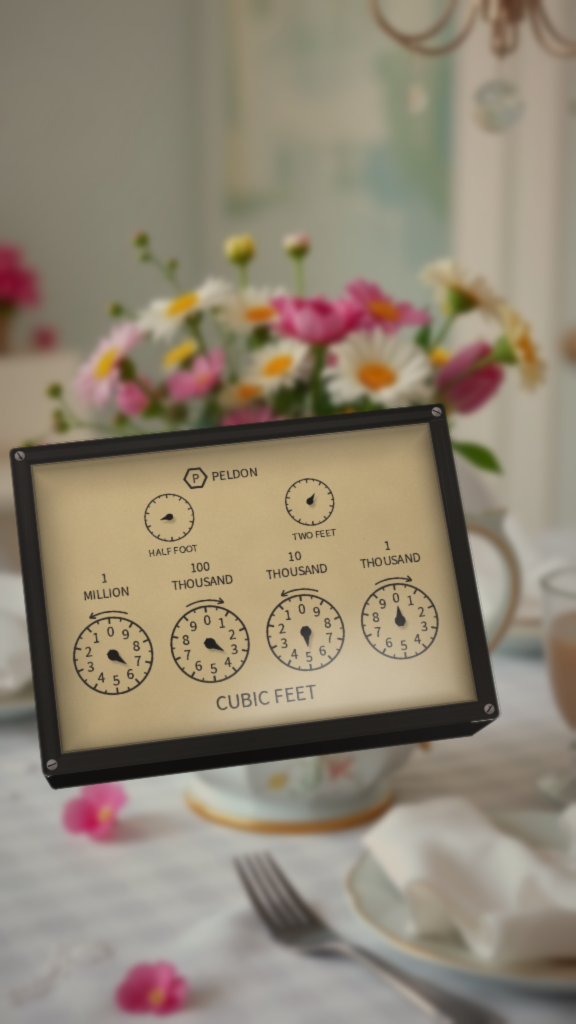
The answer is 635000 ft³
